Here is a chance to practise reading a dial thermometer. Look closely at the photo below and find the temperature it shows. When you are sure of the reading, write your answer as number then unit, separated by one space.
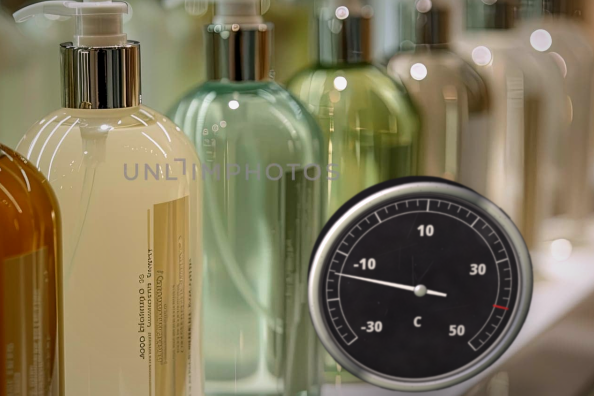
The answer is -14 °C
